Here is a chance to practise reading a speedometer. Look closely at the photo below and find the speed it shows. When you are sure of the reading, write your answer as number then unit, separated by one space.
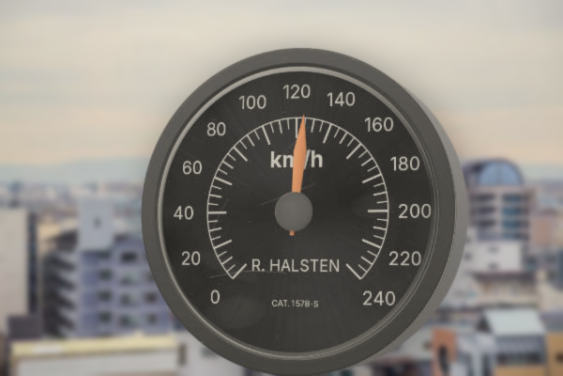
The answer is 125 km/h
